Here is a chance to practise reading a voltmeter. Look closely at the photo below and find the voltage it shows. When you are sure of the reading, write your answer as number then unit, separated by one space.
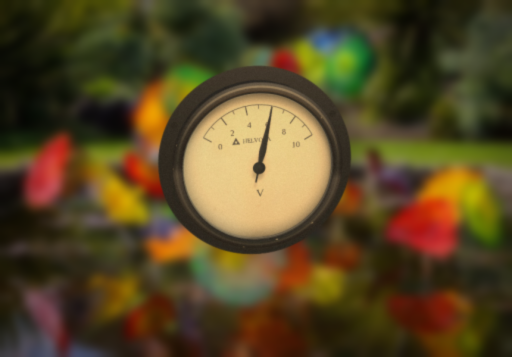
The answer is 6 V
